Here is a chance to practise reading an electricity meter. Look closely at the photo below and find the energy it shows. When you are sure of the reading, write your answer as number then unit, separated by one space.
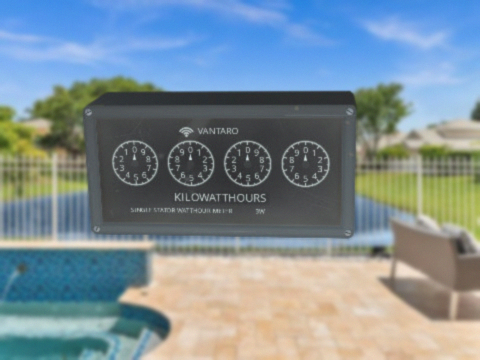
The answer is 0 kWh
